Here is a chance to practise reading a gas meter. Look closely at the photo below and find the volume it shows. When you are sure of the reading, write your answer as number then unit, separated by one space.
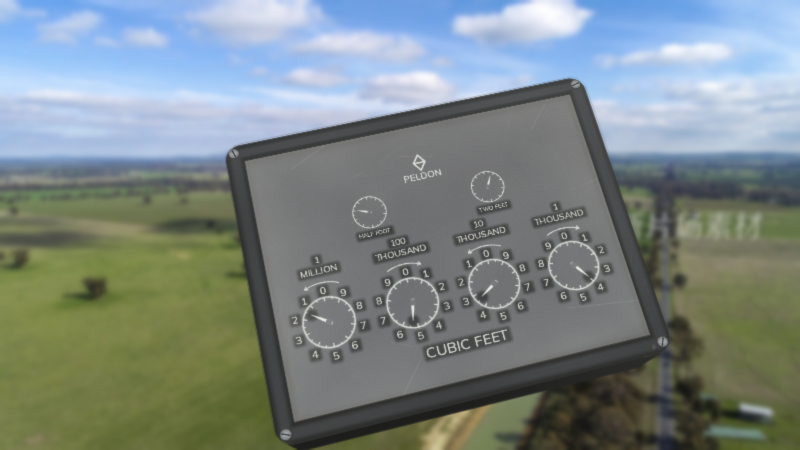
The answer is 153400 ft³
